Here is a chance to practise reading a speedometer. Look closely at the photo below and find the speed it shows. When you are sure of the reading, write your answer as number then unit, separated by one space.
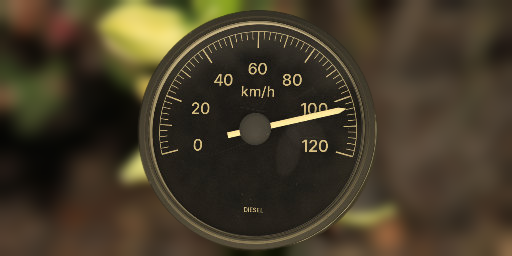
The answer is 104 km/h
